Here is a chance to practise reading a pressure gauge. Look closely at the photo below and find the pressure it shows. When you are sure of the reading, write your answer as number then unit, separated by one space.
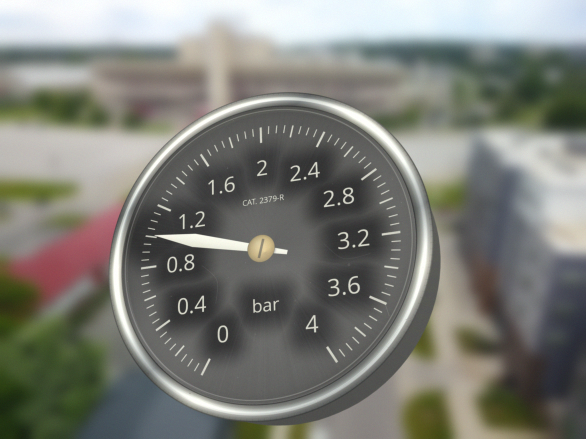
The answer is 1 bar
